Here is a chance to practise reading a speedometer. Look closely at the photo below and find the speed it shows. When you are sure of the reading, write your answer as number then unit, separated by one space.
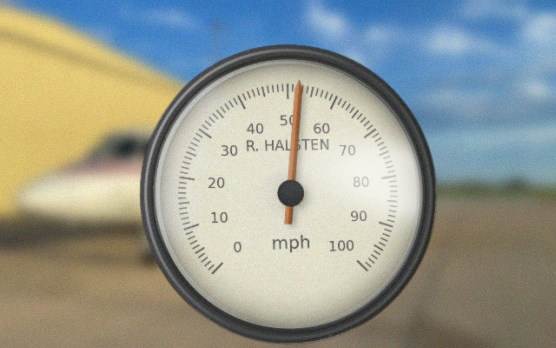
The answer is 52 mph
